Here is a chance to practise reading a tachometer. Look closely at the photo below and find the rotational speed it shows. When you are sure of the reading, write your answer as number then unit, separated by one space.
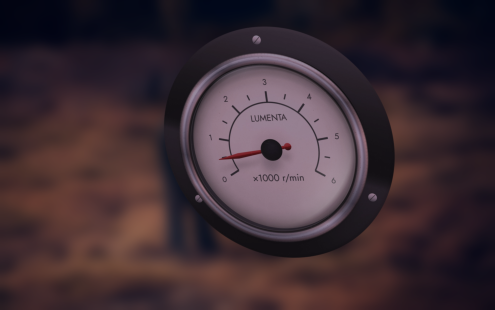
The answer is 500 rpm
